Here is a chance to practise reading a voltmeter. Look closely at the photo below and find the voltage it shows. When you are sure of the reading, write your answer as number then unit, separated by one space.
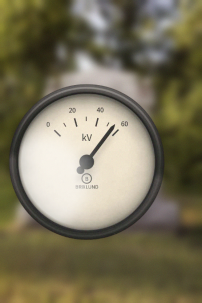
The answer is 55 kV
